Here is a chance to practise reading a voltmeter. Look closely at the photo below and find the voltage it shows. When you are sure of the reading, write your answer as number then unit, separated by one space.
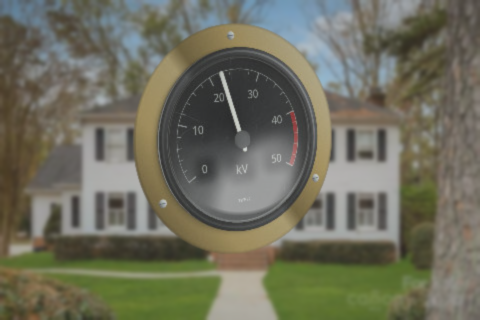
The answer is 22 kV
